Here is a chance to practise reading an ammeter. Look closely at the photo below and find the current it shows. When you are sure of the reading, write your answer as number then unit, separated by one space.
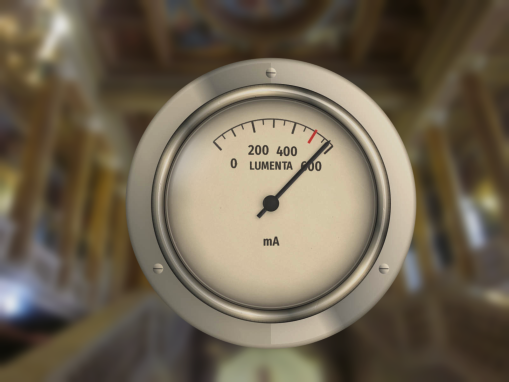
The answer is 575 mA
